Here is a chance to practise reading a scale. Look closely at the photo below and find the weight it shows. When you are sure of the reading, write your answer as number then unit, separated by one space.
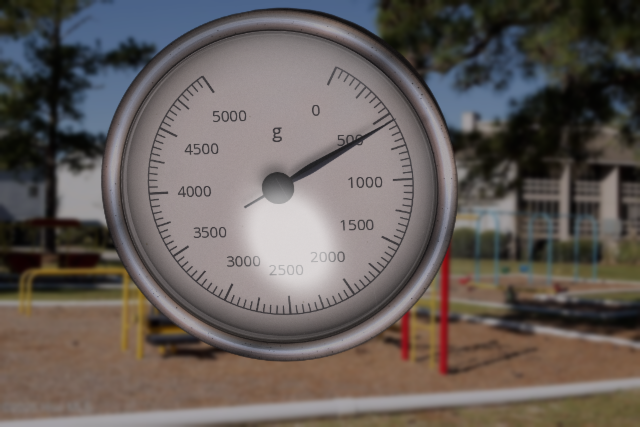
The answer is 550 g
